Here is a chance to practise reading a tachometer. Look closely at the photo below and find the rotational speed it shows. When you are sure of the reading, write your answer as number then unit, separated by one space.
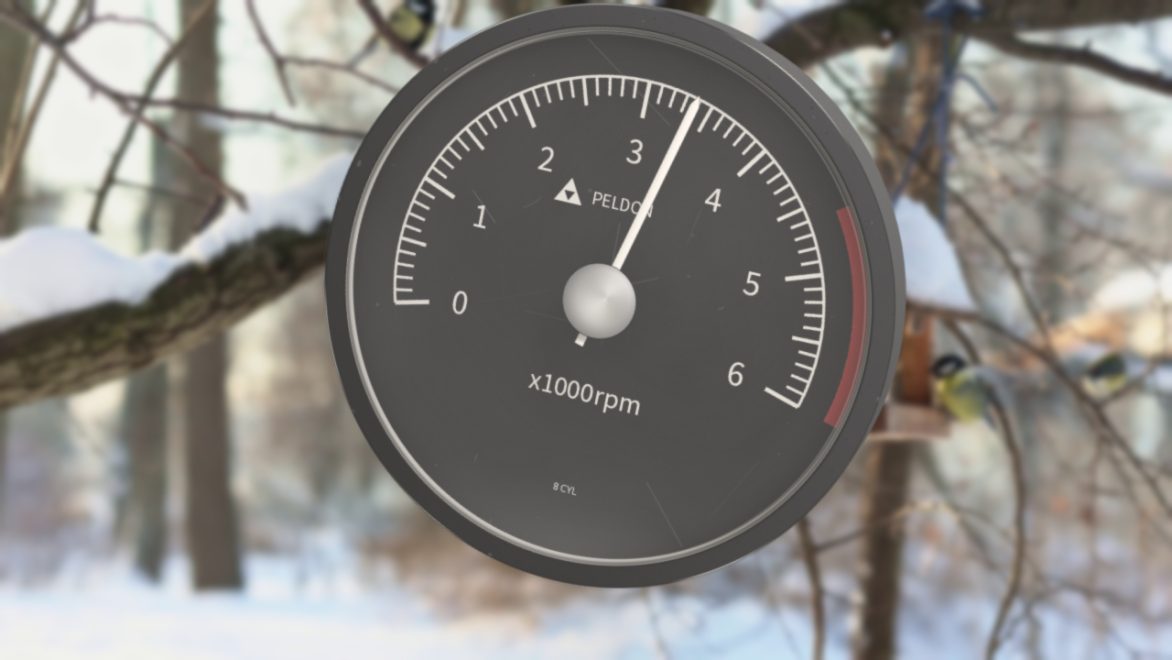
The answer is 3400 rpm
